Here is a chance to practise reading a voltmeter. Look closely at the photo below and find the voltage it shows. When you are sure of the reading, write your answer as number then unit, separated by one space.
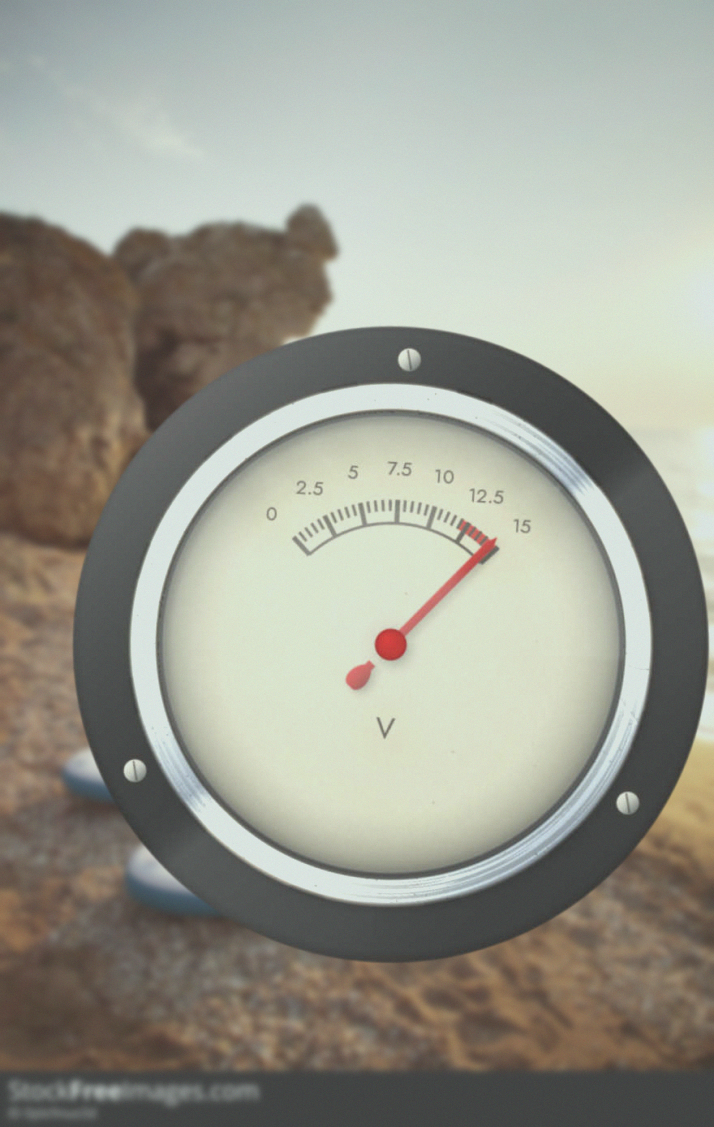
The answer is 14.5 V
